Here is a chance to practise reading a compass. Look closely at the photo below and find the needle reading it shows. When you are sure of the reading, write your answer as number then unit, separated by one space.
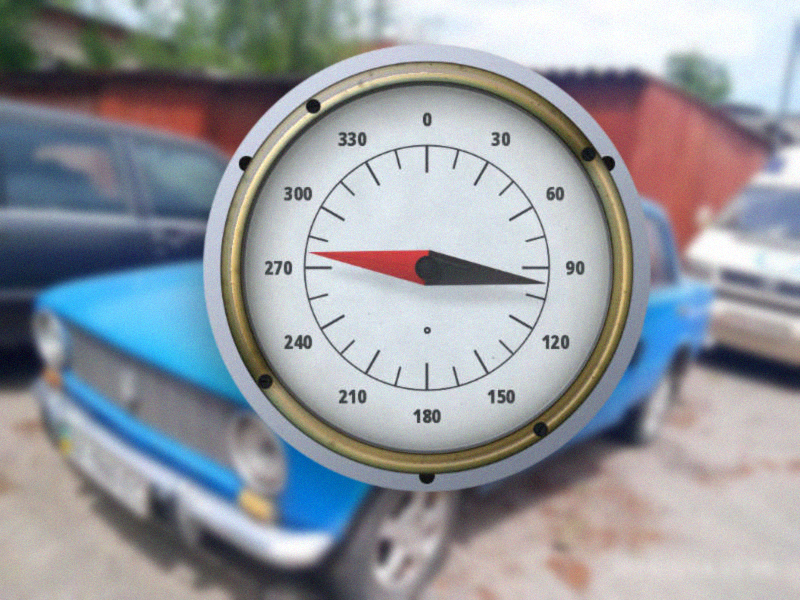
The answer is 277.5 °
